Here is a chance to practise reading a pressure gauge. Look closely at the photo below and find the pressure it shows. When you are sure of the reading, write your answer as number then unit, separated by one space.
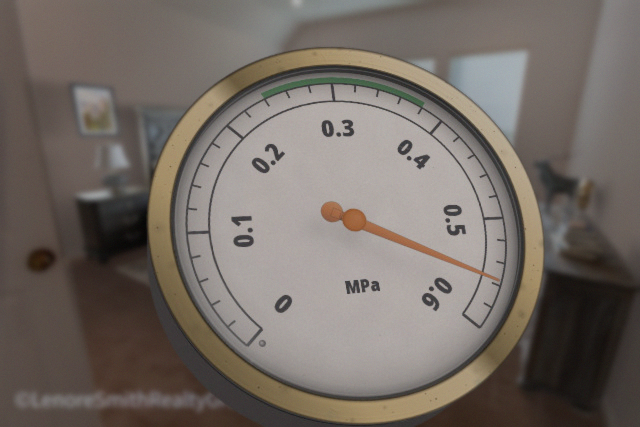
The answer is 0.56 MPa
